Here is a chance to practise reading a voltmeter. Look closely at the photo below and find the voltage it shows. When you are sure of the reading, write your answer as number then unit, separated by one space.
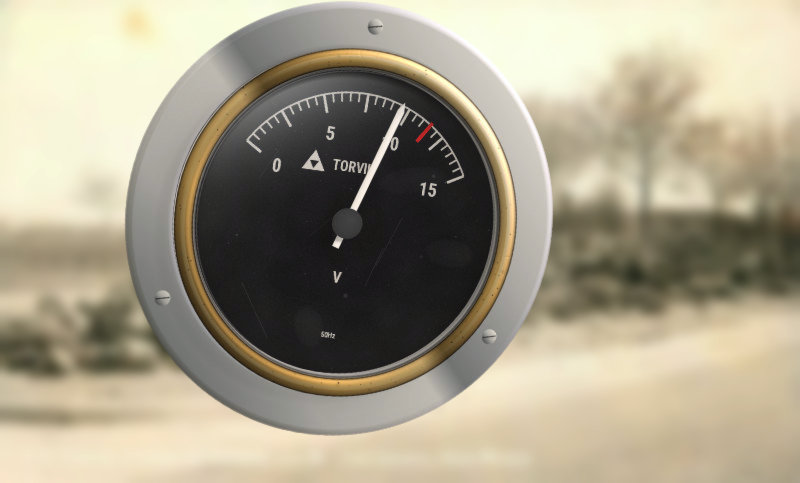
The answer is 9.5 V
